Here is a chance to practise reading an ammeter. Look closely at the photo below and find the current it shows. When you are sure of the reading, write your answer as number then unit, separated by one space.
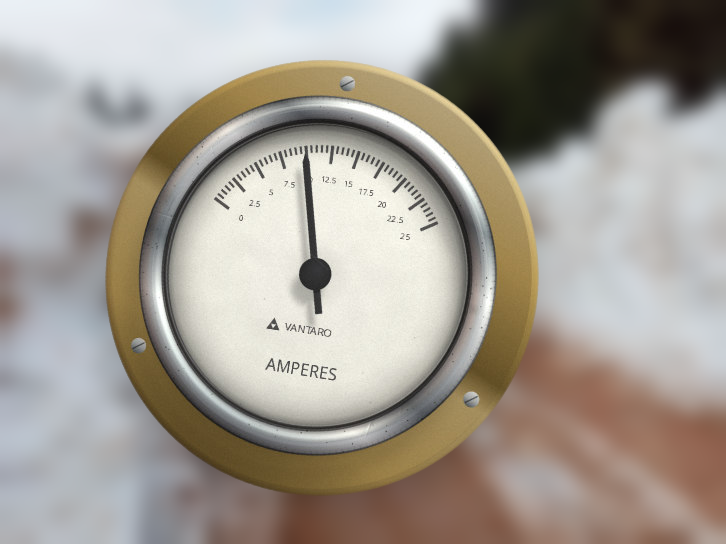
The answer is 10 A
